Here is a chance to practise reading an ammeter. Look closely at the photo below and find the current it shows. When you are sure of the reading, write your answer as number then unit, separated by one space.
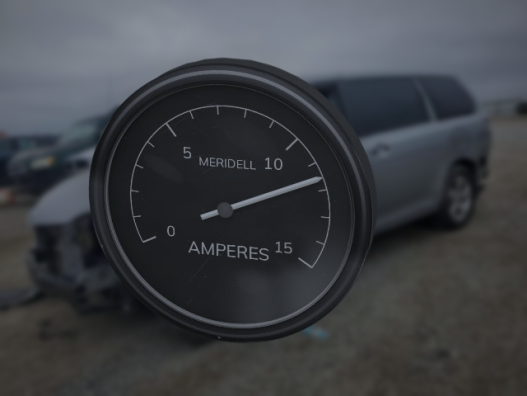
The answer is 11.5 A
